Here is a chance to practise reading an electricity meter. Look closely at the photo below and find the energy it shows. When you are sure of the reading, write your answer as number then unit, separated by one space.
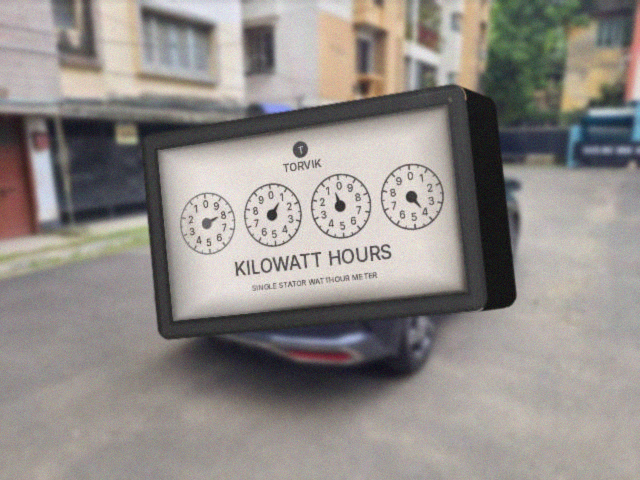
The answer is 8104 kWh
